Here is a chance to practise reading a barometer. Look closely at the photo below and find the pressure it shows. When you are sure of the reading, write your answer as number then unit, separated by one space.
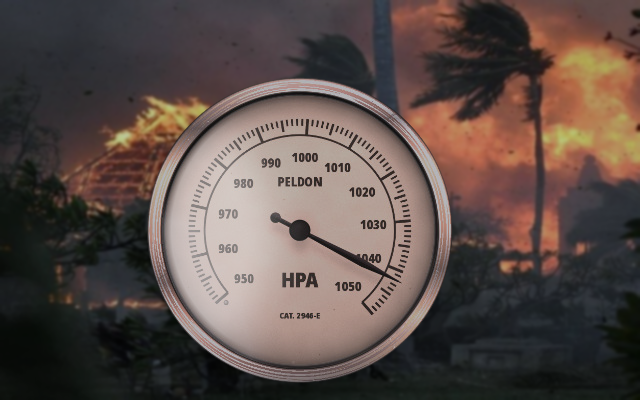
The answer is 1042 hPa
